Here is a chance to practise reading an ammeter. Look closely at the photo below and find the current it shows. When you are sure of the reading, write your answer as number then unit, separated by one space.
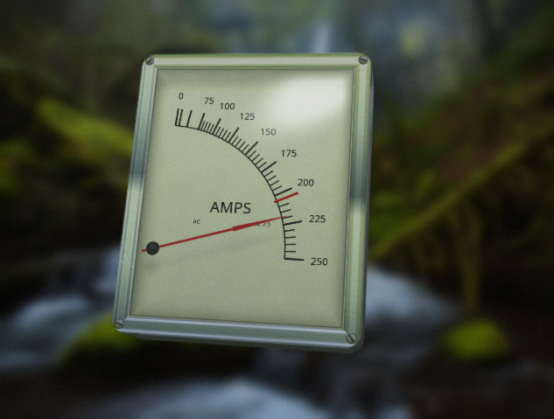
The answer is 220 A
